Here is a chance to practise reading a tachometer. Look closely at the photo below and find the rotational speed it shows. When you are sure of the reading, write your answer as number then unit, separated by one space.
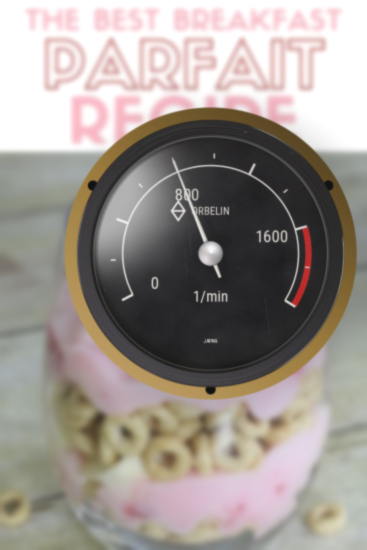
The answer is 800 rpm
